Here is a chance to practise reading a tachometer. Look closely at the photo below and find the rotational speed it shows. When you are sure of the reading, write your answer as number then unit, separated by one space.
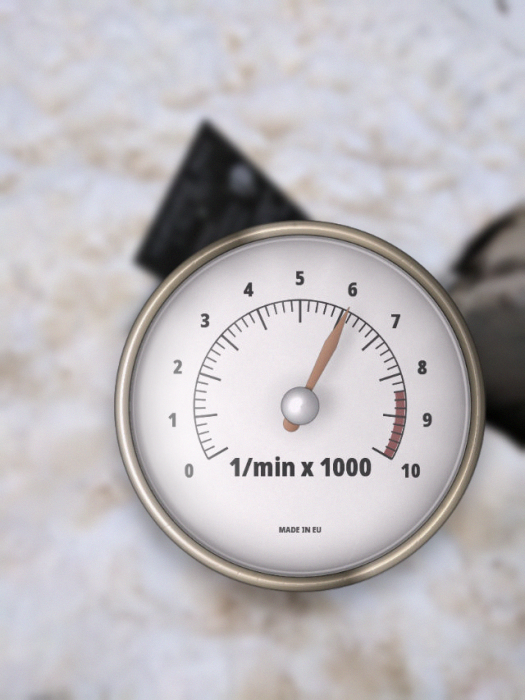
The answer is 6100 rpm
